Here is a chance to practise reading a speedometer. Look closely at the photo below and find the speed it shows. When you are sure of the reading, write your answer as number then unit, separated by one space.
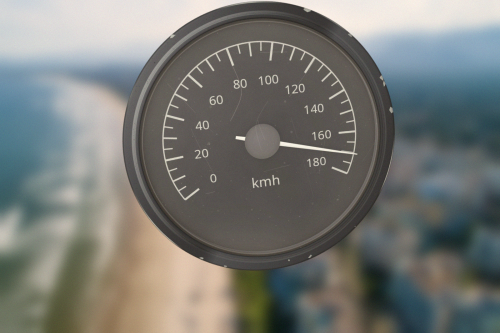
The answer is 170 km/h
